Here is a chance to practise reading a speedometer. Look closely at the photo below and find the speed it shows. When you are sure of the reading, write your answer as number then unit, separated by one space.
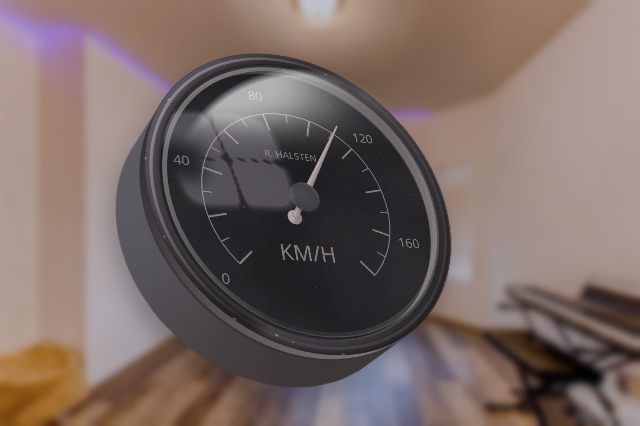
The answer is 110 km/h
